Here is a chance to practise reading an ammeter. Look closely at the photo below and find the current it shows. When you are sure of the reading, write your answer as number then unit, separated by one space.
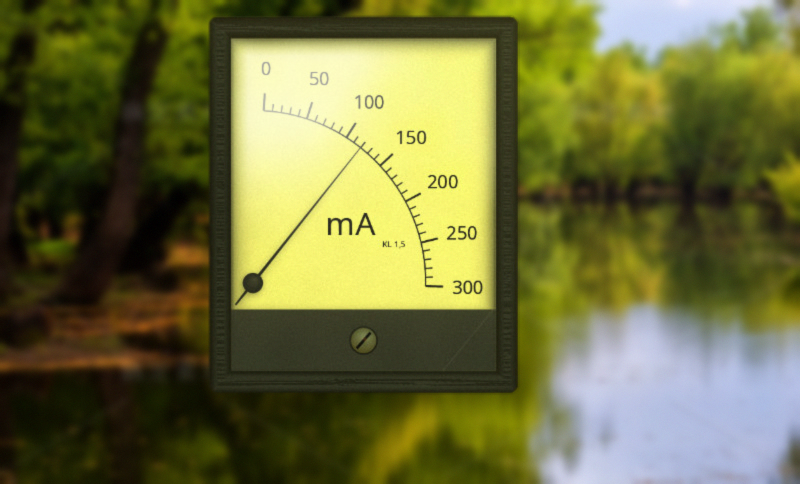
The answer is 120 mA
